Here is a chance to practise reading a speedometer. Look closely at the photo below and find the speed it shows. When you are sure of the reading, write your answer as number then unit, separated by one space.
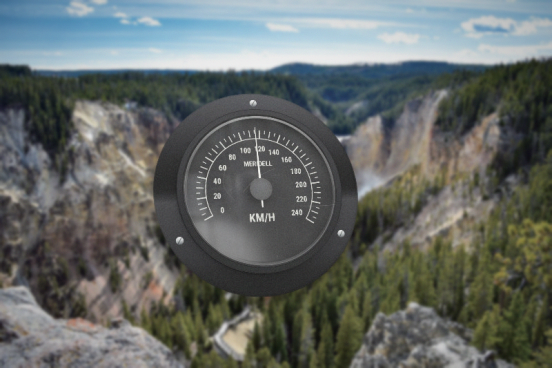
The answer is 115 km/h
